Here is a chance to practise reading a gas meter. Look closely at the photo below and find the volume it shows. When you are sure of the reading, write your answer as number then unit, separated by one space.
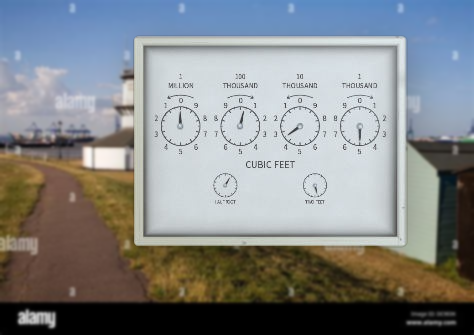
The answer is 3500 ft³
